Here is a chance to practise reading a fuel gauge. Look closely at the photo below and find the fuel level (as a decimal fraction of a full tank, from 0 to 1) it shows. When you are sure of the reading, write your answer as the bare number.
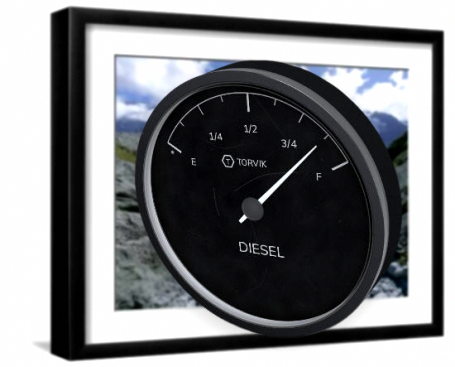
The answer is 0.875
